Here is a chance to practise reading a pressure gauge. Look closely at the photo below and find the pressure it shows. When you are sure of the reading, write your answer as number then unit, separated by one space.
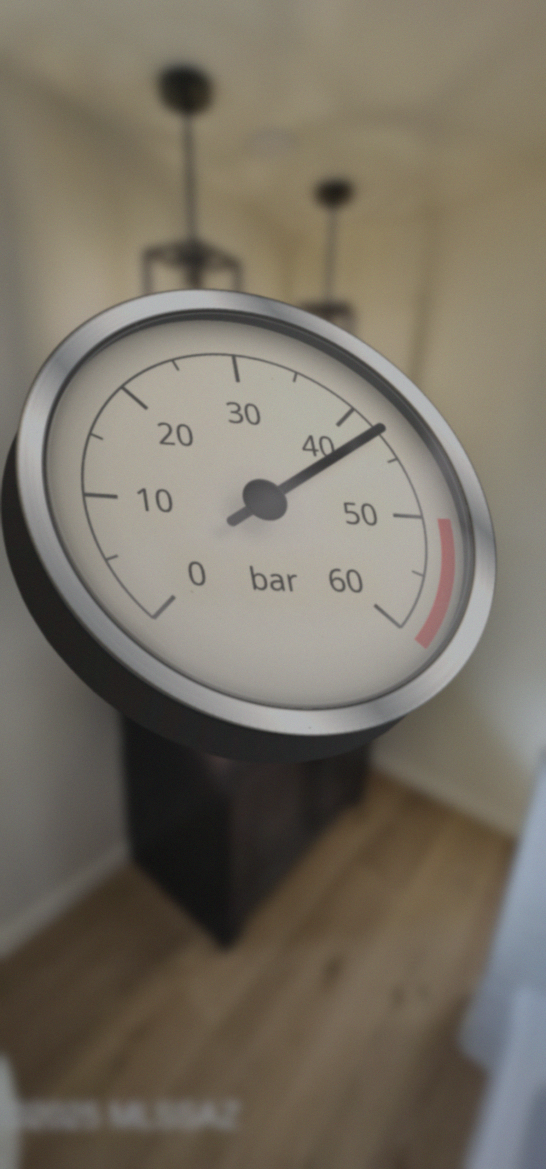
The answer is 42.5 bar
